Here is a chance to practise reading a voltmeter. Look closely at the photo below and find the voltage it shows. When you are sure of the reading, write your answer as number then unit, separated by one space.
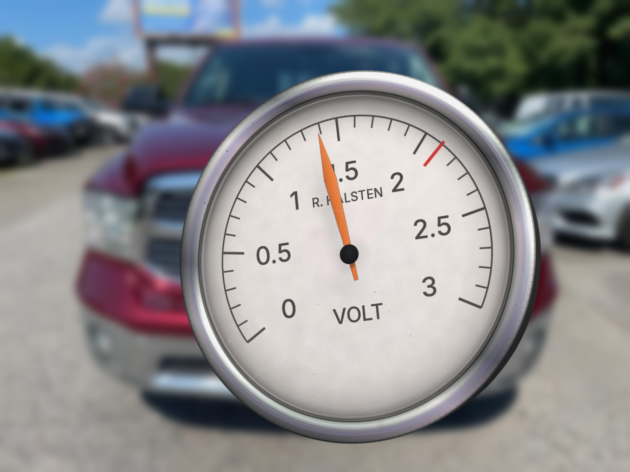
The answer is 1.4 V
